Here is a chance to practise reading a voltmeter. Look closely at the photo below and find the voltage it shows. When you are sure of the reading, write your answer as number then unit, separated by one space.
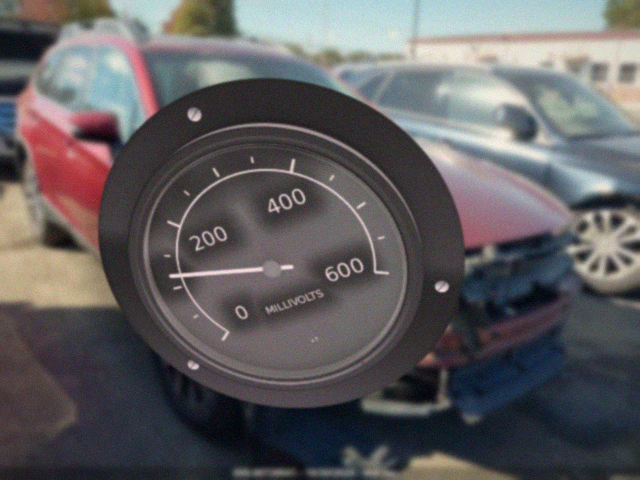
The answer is 125 mV
